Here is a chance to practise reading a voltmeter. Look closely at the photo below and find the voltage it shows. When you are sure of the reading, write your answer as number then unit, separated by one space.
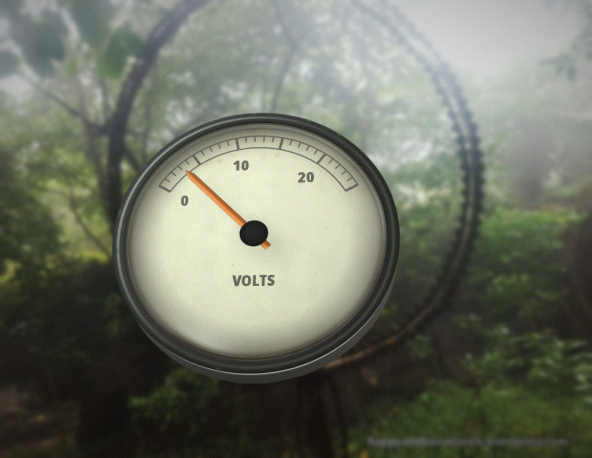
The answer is 3 V
